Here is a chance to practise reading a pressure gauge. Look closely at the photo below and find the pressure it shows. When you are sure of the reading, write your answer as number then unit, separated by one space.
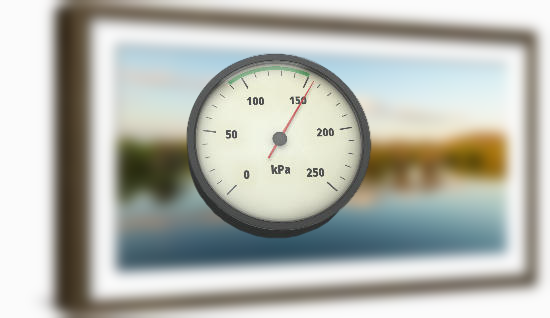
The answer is 155 kPa
